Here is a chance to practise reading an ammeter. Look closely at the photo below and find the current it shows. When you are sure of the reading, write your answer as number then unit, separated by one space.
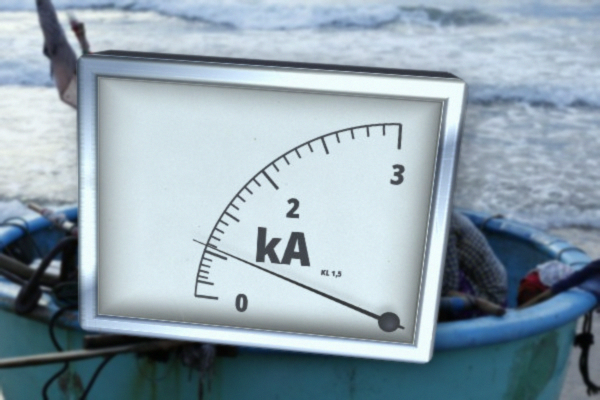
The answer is 1.1 kA
